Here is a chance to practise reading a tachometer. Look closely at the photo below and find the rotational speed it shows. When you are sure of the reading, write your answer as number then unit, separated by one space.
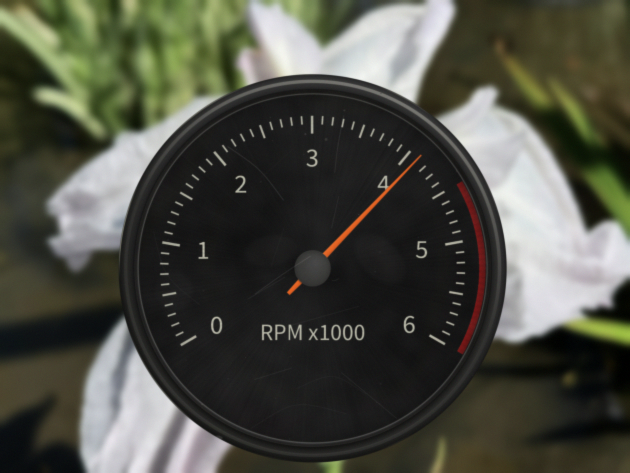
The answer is 4100 rpm
